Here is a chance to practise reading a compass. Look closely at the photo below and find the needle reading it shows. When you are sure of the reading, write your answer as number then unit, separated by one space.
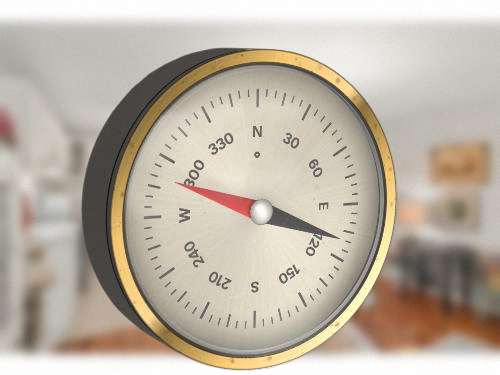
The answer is 290 °
